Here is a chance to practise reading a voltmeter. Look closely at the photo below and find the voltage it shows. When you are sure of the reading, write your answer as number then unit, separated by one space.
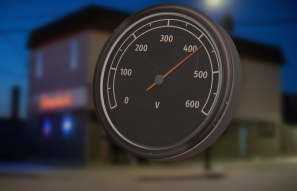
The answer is 425 V
